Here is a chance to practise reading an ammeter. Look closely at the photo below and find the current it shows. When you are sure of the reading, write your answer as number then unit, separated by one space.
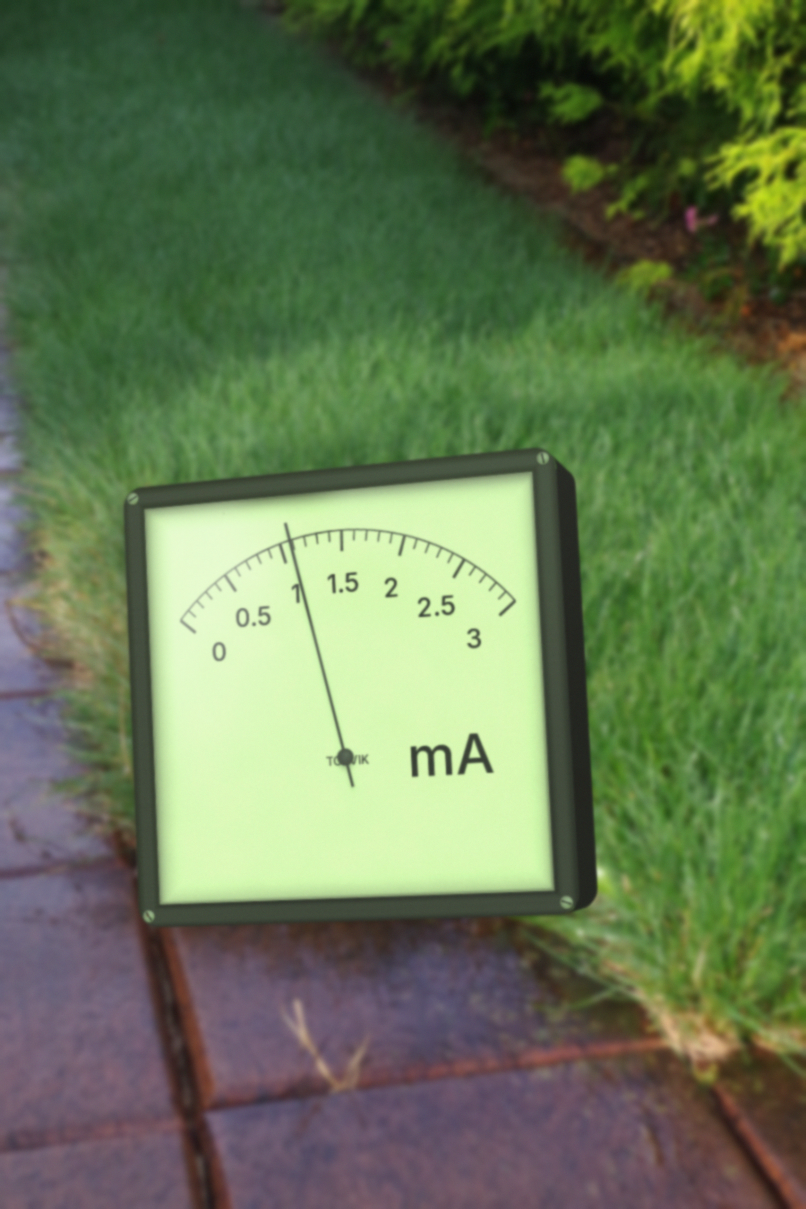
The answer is 1.1 mA
